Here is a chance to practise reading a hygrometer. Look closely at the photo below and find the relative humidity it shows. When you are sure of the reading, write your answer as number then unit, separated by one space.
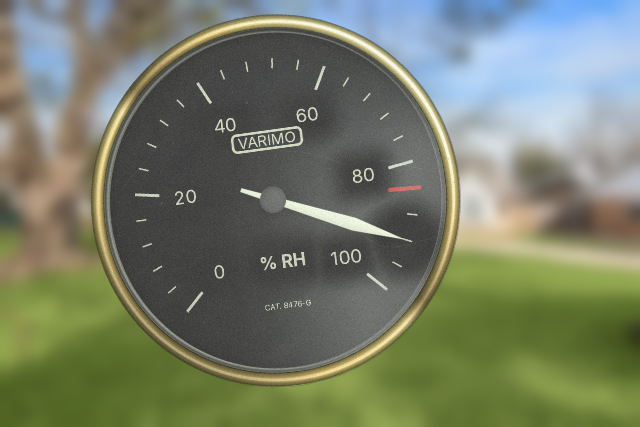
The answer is 92 %
